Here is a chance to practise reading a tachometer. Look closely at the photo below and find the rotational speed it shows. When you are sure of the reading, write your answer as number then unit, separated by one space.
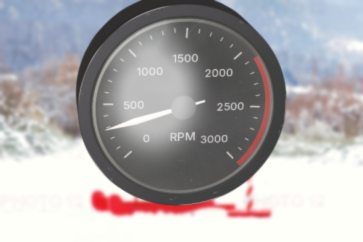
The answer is 300 rpm
